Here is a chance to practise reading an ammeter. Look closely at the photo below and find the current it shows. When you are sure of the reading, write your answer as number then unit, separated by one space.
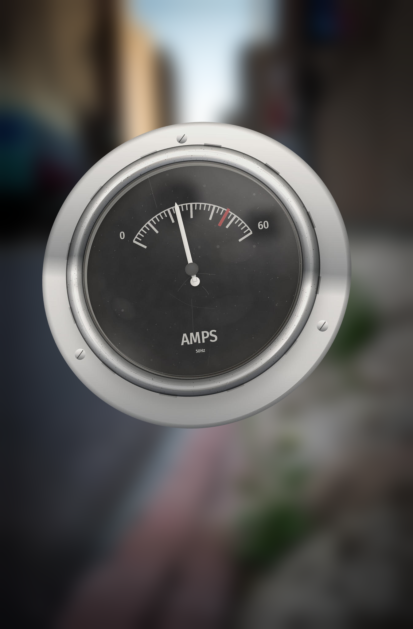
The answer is 24 A
